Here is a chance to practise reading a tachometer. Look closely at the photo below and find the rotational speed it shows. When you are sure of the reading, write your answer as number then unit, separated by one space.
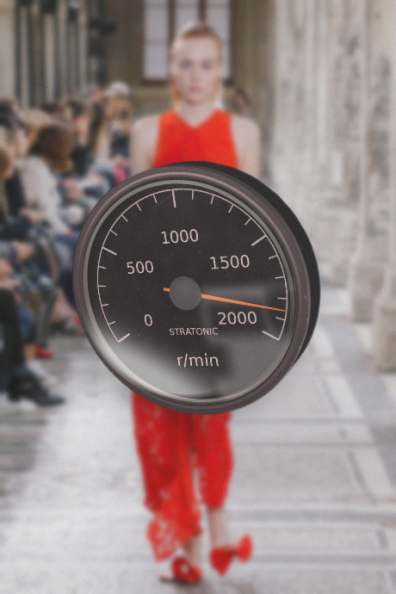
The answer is 1850 rpm
